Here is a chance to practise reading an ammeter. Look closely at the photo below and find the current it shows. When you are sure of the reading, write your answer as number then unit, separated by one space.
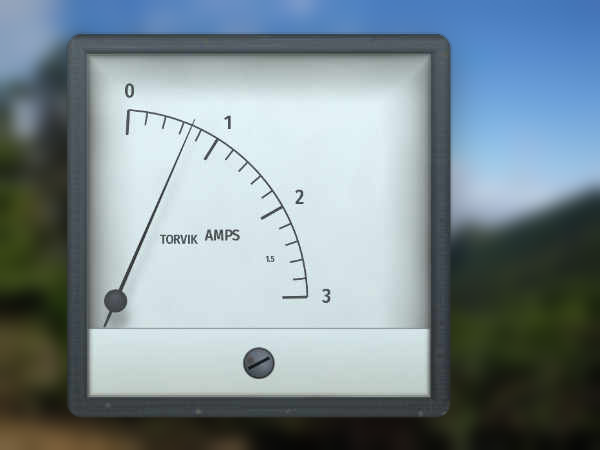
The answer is 0.7 A
